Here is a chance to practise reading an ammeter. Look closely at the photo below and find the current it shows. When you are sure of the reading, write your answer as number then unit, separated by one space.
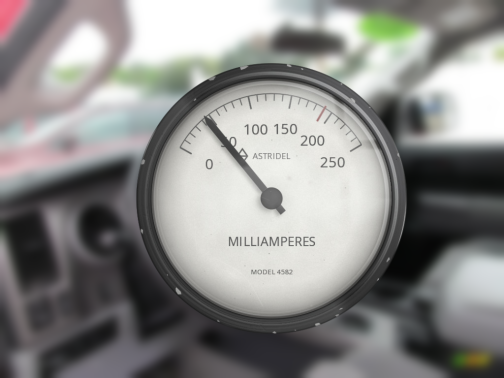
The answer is 45 mA
